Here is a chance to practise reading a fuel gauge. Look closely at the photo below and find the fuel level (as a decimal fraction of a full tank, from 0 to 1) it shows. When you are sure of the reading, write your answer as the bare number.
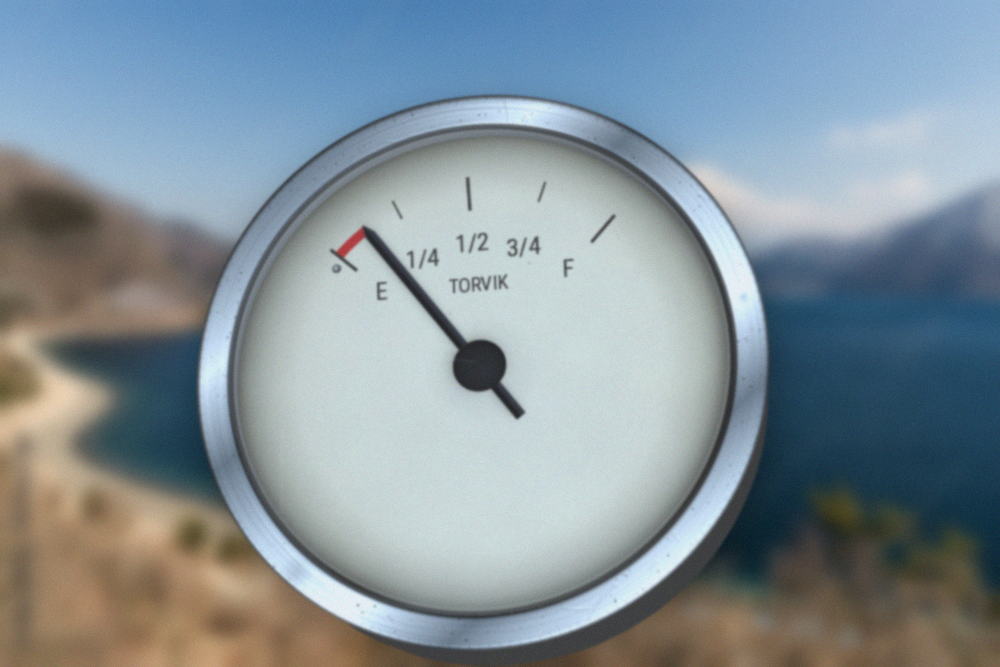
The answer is 0.125
